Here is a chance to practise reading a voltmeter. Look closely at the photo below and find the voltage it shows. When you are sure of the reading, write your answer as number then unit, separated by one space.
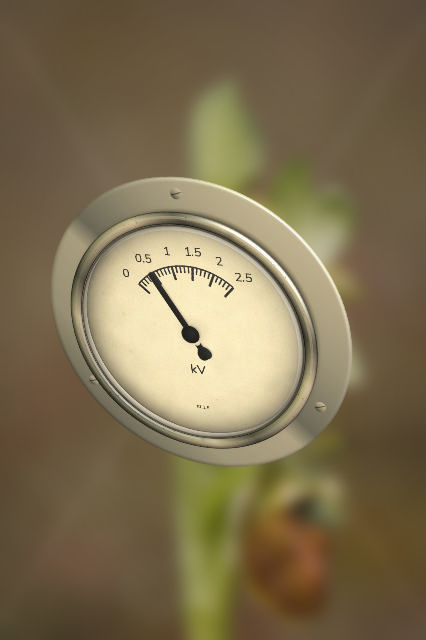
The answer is 0.5 kV
